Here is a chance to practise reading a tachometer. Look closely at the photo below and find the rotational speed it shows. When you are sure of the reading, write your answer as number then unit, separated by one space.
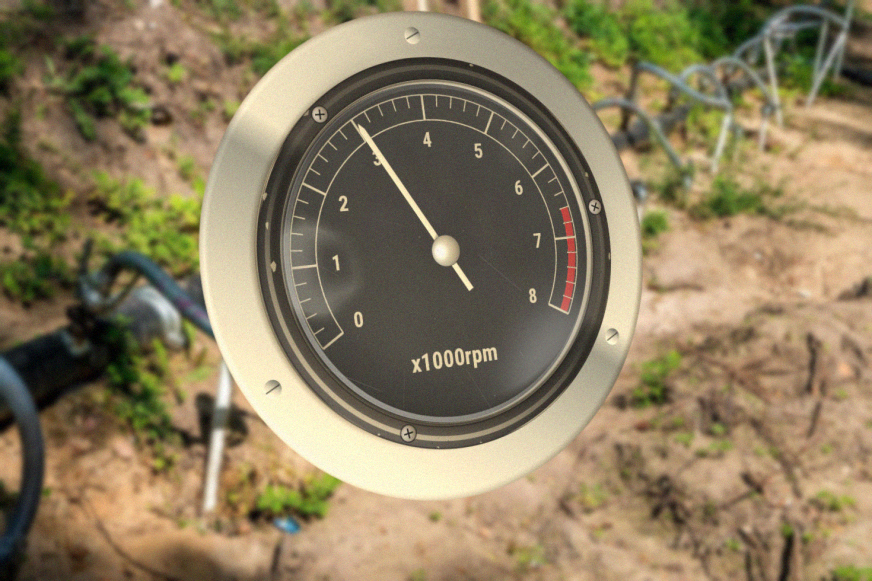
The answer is 3000 rpm
